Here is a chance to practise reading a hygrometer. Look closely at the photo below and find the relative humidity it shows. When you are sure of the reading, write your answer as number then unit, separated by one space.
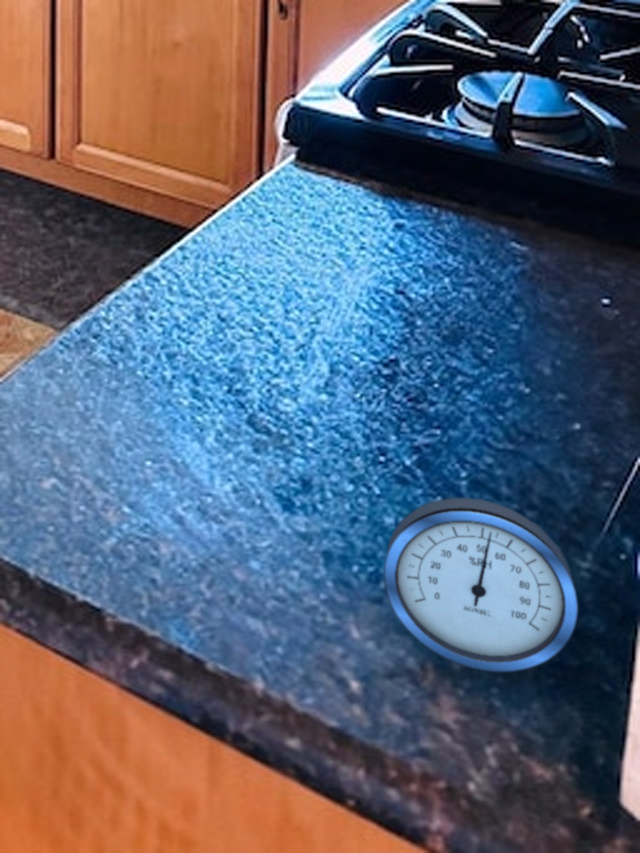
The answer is 52.5 %
